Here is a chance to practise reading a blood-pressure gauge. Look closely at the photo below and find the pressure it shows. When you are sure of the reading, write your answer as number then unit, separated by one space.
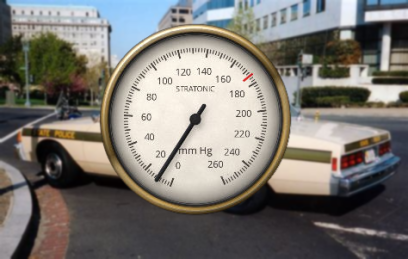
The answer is 10 mmHg
